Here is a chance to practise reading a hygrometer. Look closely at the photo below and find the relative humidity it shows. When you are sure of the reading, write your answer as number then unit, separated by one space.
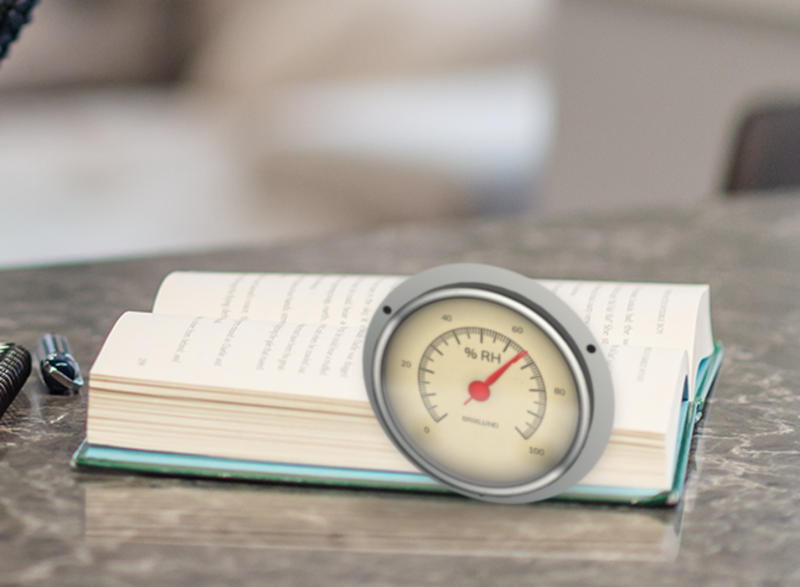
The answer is 65 %
